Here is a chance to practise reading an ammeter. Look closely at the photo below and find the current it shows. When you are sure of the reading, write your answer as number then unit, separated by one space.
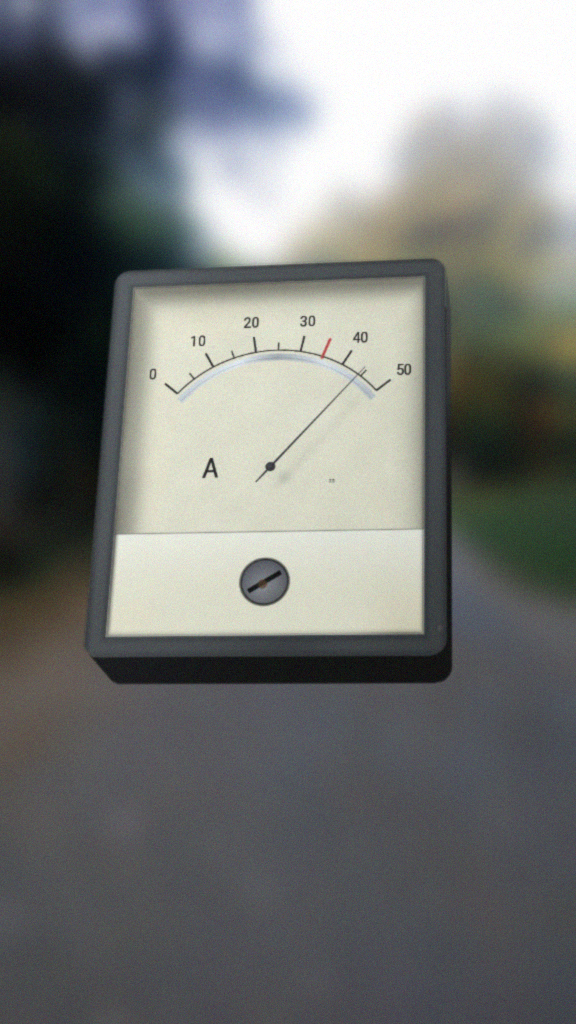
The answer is 45 A
